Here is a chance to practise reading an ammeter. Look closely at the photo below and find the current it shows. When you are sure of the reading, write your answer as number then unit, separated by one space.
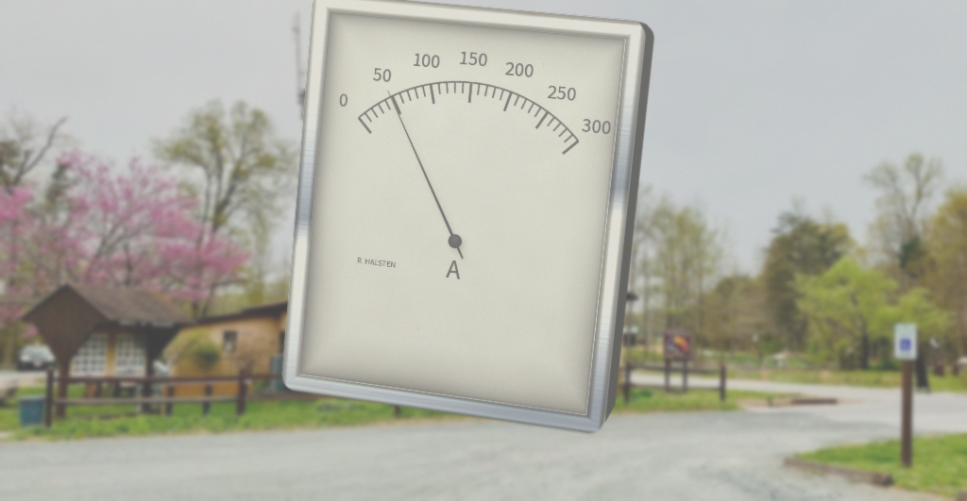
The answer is 50 A
